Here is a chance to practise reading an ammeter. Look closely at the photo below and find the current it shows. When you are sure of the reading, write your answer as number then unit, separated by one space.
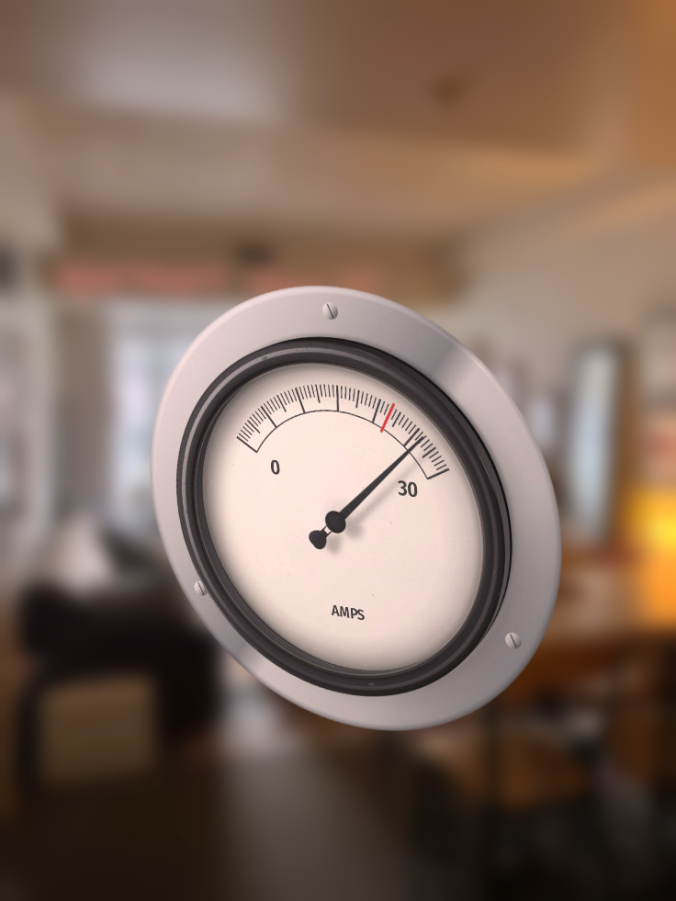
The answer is 26 A
